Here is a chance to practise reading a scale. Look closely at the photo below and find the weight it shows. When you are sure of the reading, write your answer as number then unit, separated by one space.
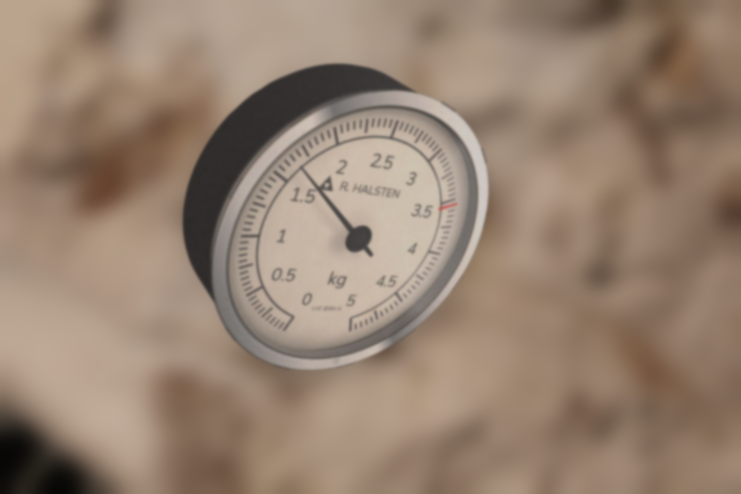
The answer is 1.65 kg
